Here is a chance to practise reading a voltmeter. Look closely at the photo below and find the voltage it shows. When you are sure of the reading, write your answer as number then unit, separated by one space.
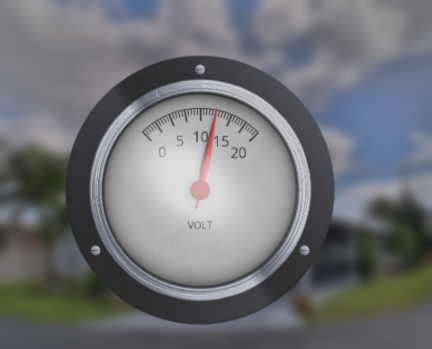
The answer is 12.5 V
